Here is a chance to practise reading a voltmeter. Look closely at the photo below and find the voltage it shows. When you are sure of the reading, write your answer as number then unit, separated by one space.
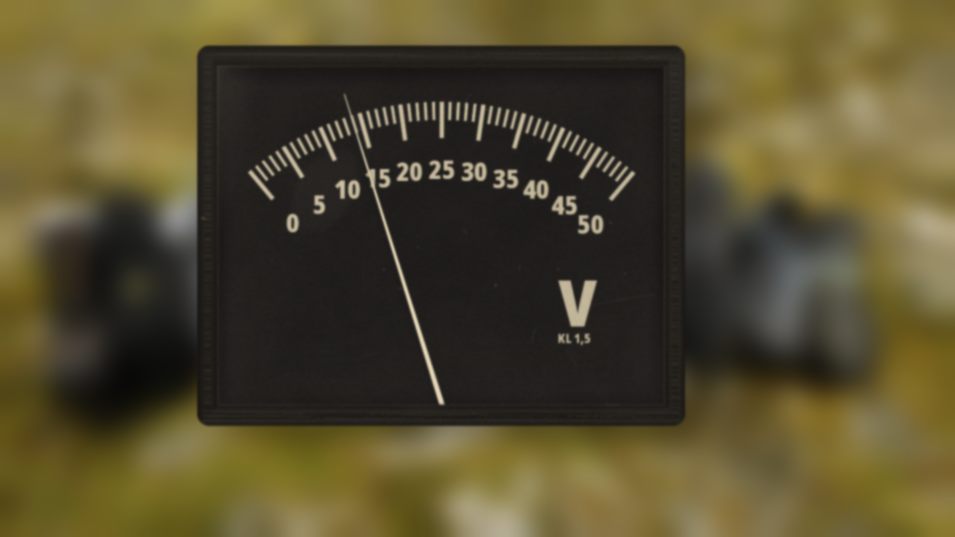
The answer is 14 V
